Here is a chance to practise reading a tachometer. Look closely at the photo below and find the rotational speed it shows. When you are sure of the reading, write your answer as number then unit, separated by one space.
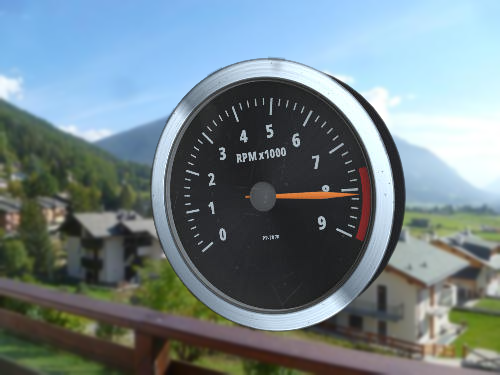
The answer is 8100 rpm
